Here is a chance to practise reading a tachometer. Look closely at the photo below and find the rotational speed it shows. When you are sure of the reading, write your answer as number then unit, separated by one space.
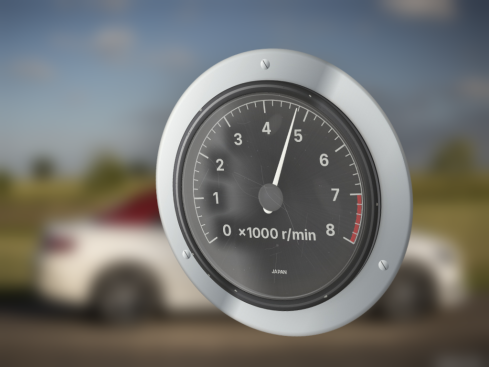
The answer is 4800 rpm
